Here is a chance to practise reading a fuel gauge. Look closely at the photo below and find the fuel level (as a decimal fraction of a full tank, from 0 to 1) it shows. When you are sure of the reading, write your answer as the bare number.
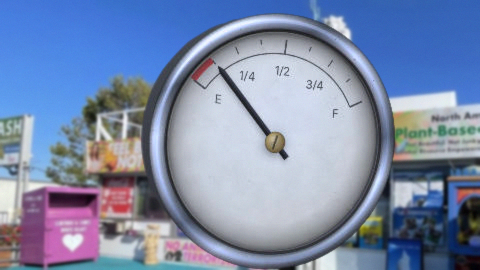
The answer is 0.125
